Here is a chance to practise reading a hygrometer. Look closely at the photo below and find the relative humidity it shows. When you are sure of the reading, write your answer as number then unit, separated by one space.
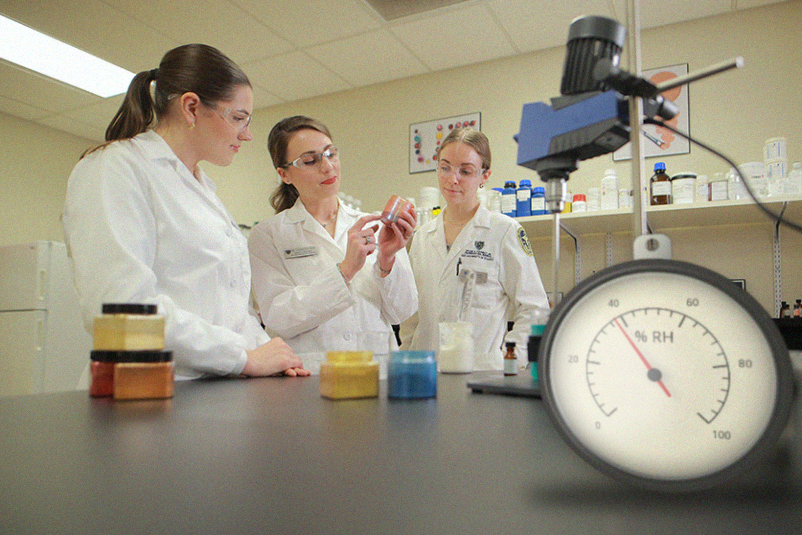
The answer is 38 %
